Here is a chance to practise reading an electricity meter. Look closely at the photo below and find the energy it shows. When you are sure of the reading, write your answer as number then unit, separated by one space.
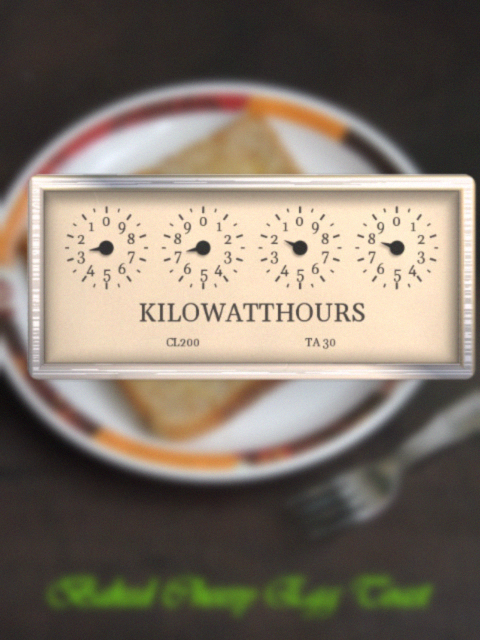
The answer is 2718 kWh
